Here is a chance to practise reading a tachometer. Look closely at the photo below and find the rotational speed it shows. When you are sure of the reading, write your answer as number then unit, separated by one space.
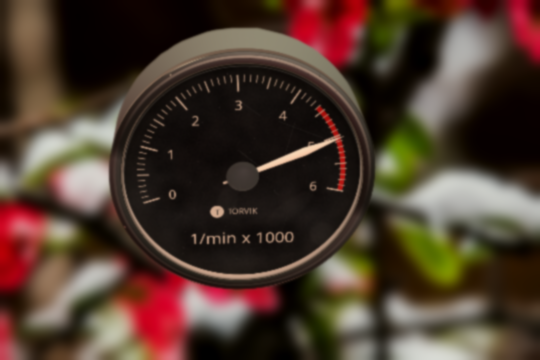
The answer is 5000 rpm
